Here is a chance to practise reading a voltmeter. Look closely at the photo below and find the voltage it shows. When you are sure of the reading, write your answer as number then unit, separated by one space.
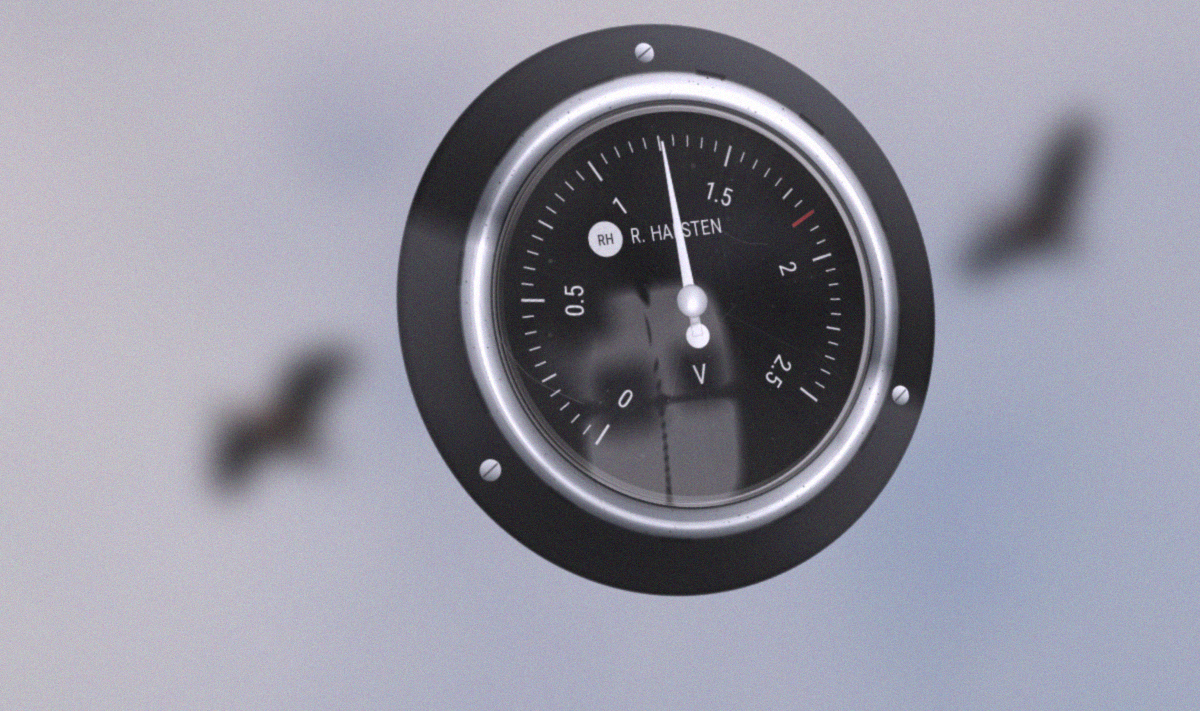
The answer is 1.25 V
